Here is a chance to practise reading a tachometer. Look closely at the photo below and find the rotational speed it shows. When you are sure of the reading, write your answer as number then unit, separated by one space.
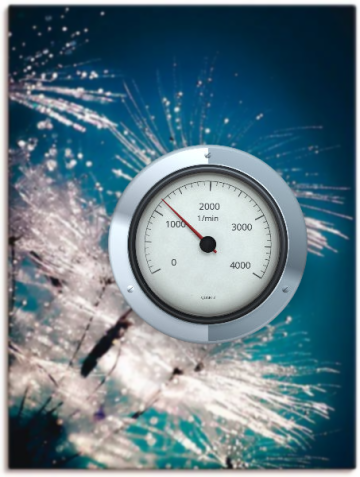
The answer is 1200 rpm
